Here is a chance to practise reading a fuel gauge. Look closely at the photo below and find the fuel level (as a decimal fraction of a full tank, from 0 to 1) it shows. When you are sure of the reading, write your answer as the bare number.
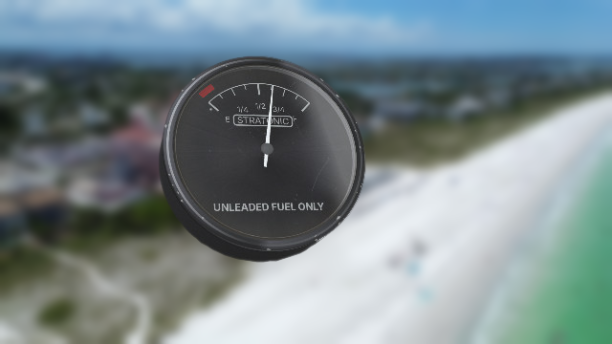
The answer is 0.625
